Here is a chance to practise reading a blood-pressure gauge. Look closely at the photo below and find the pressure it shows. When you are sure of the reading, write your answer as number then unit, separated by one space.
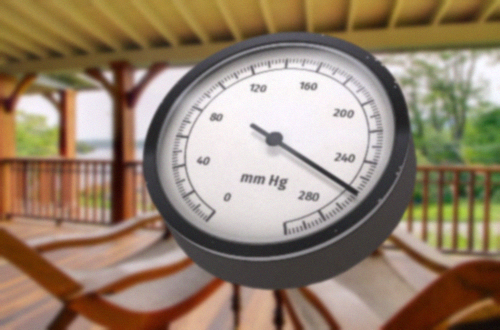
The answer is 260 mmHg
